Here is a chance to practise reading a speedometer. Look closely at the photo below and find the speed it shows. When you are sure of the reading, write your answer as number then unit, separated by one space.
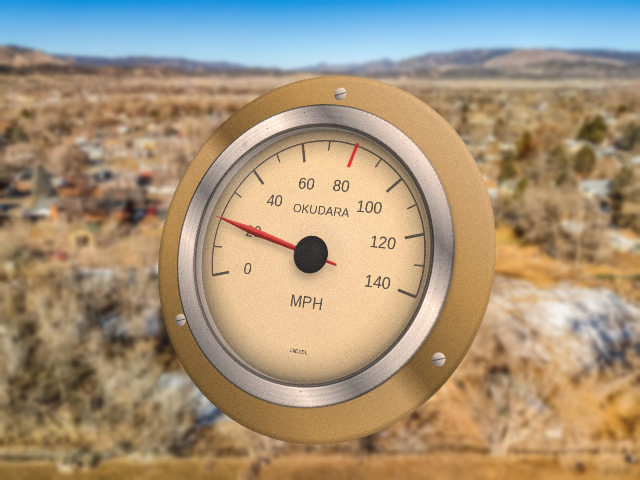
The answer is 20 mph
